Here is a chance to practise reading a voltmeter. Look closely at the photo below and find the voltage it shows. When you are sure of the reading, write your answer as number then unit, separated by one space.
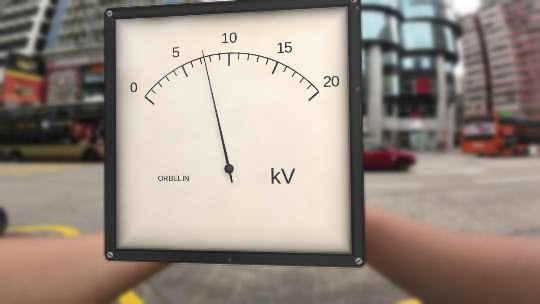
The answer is 7.5 kV
